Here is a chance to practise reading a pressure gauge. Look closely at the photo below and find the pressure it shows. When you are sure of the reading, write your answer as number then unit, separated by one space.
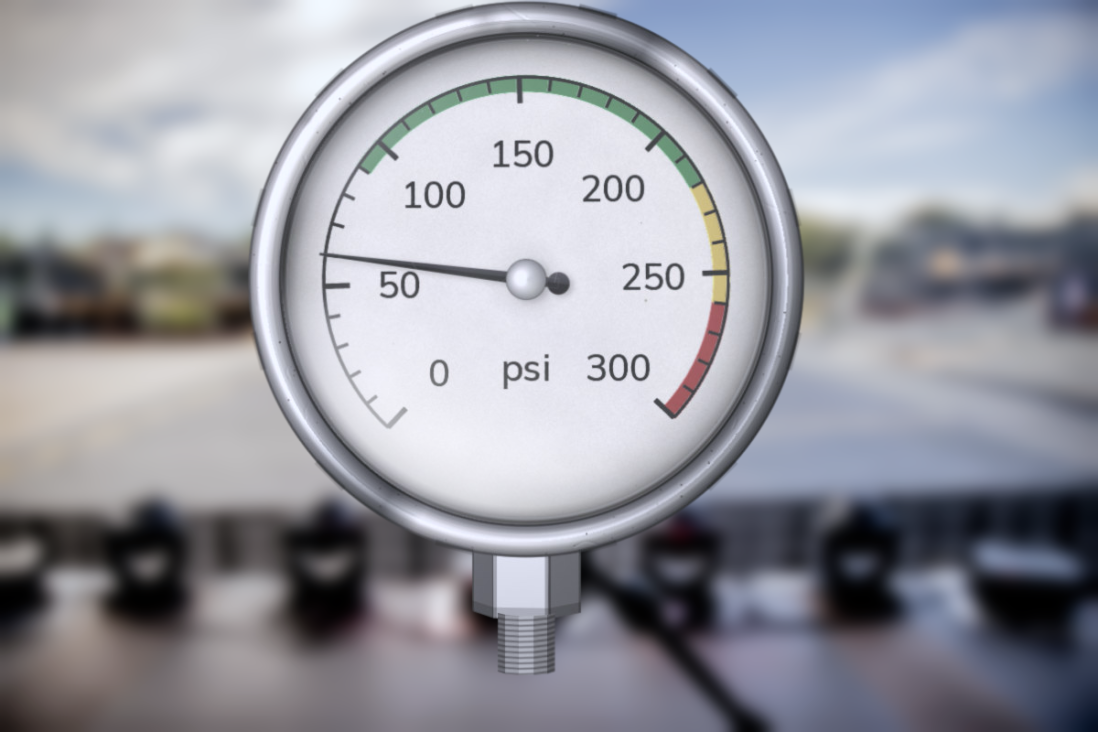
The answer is 60 psi
